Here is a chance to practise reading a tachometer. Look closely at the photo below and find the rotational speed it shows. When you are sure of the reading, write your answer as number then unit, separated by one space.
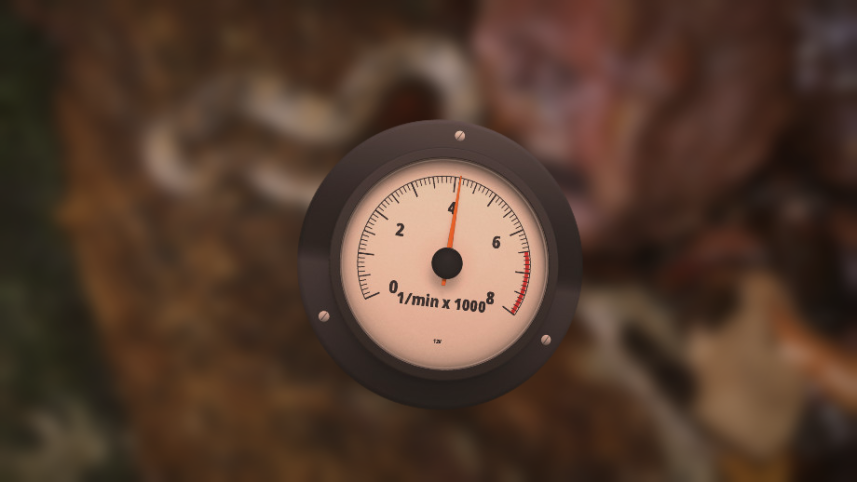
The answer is 4100 rpm
